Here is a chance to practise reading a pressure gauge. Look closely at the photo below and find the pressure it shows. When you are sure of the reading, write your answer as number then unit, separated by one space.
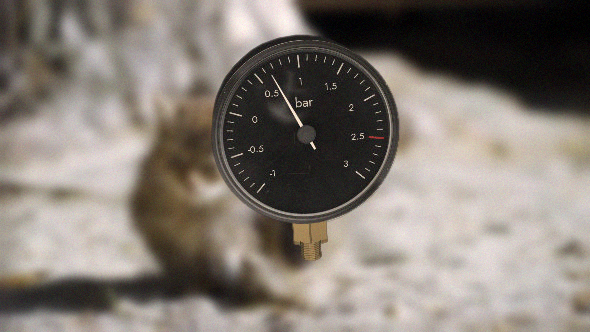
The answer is 0.65 bar
